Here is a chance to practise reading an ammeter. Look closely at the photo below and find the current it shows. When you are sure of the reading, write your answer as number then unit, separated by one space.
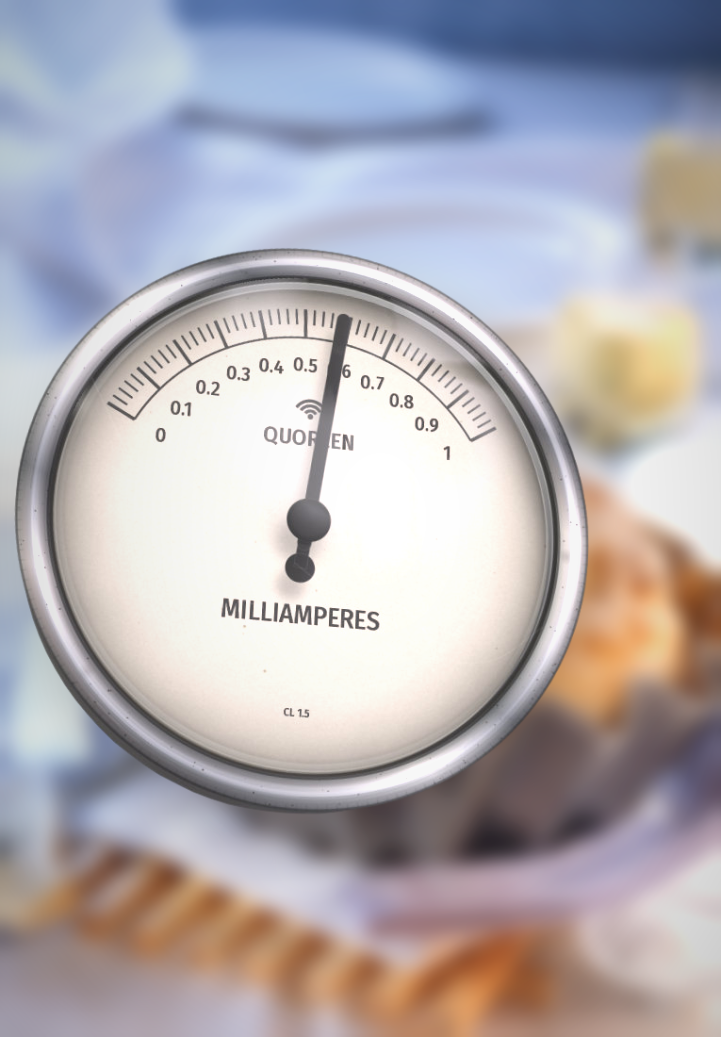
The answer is 0.58 mA
